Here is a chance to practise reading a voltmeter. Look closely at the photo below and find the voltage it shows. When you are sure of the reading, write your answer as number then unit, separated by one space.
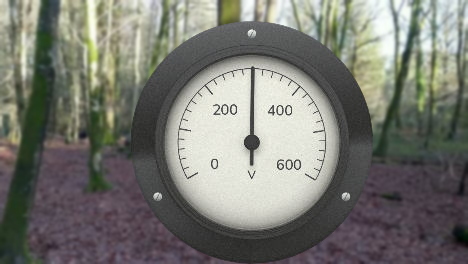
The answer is 300 V
